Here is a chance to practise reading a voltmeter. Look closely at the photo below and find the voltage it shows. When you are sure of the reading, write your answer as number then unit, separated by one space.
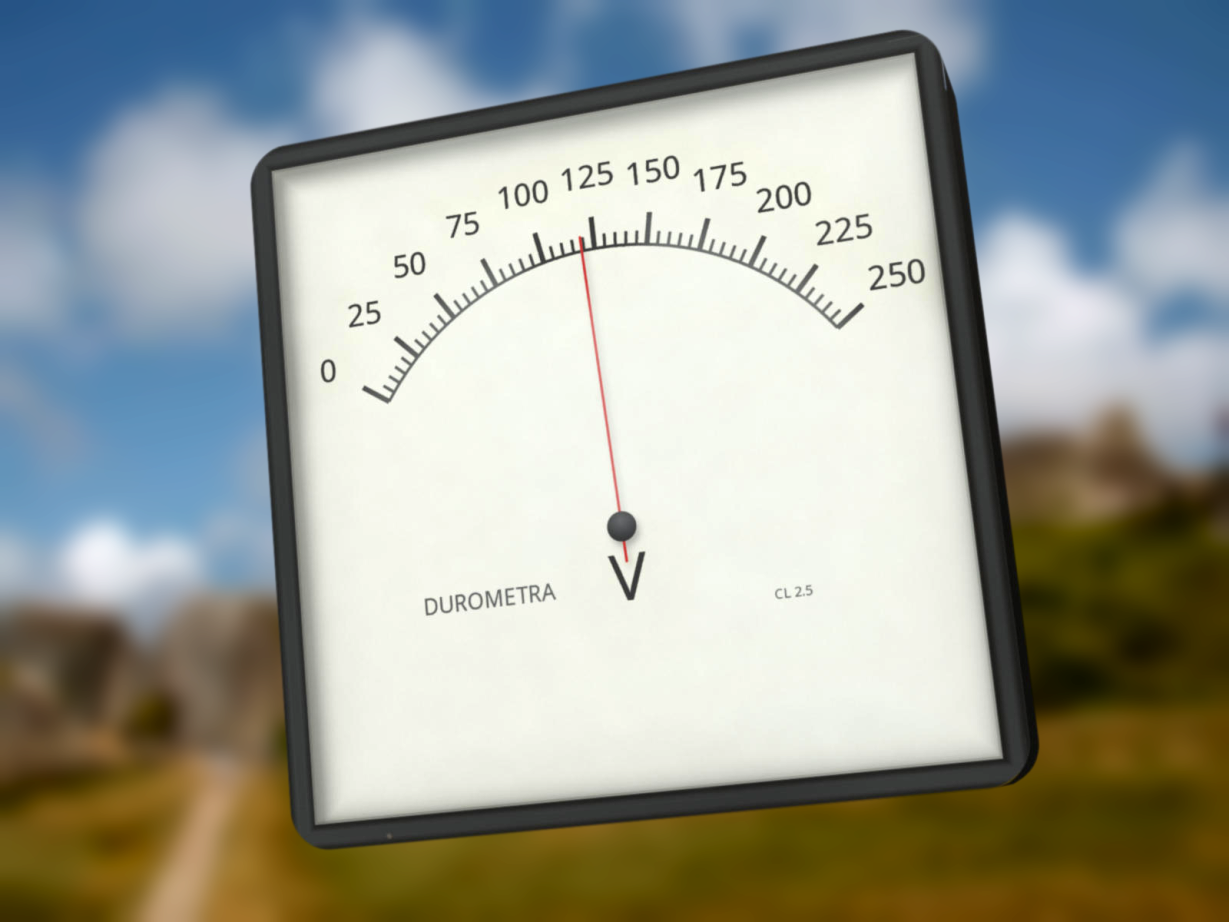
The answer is 120 V
